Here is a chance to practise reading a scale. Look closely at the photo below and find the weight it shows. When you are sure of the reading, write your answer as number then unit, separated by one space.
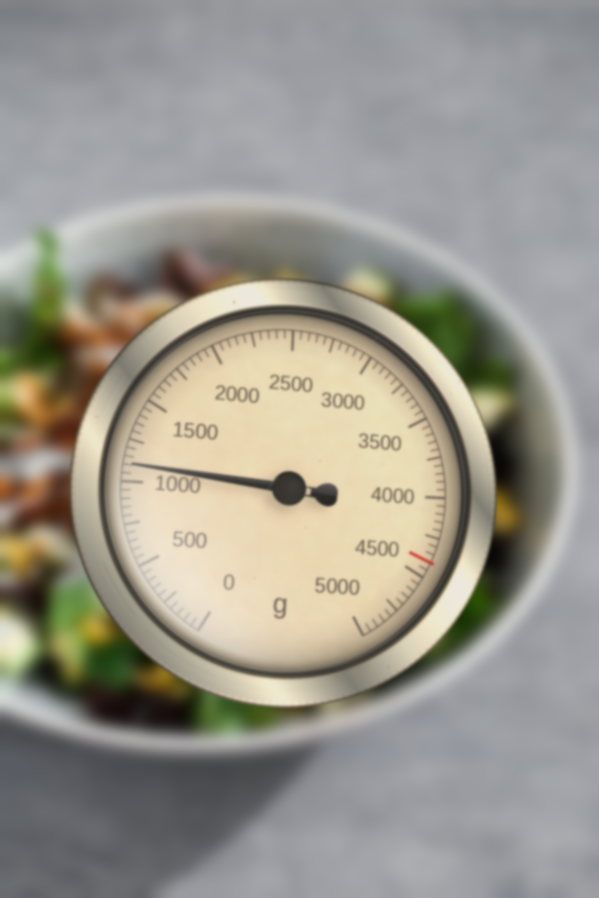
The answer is 1100 g
